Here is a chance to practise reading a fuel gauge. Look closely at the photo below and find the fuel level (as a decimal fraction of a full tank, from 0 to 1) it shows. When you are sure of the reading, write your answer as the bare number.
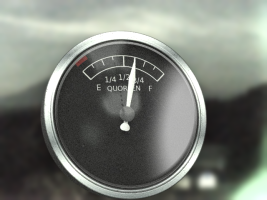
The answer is 0.625
